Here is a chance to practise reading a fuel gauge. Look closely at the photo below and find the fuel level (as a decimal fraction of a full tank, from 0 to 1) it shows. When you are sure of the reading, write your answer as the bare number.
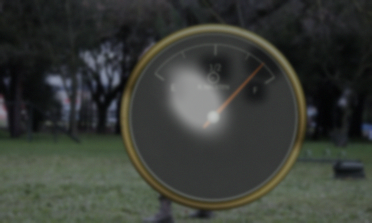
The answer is 0.875
